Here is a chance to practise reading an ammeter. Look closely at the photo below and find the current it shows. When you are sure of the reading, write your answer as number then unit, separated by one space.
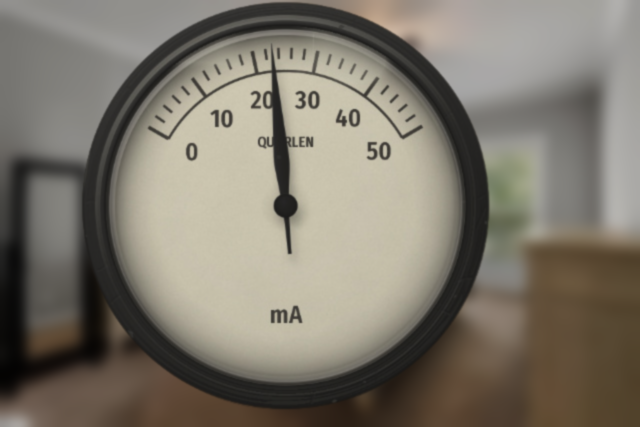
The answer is 23 mA
